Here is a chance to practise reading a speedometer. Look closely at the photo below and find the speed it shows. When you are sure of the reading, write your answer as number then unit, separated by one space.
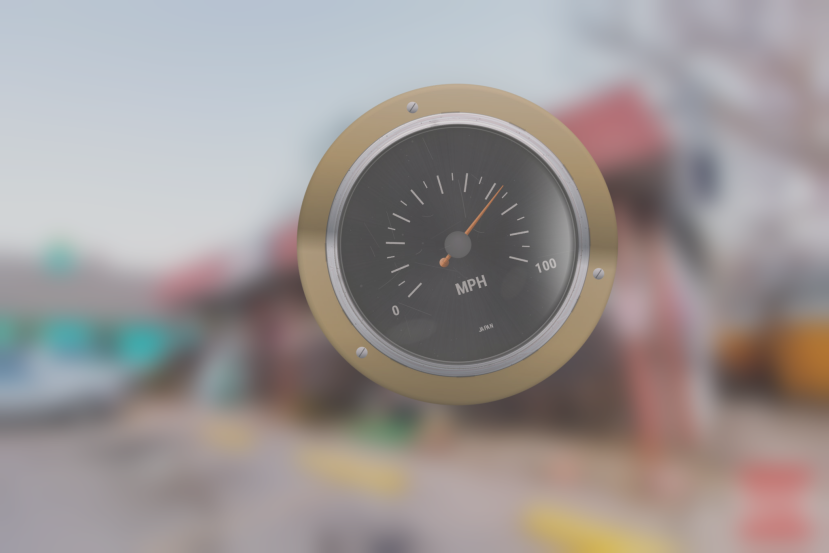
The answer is 72.5 mph
